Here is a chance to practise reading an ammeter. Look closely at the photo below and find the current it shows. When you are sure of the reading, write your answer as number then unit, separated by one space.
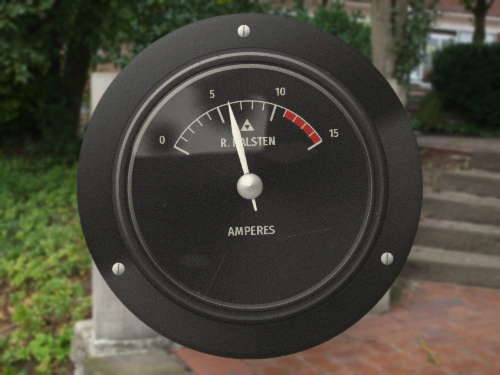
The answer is 6 A
